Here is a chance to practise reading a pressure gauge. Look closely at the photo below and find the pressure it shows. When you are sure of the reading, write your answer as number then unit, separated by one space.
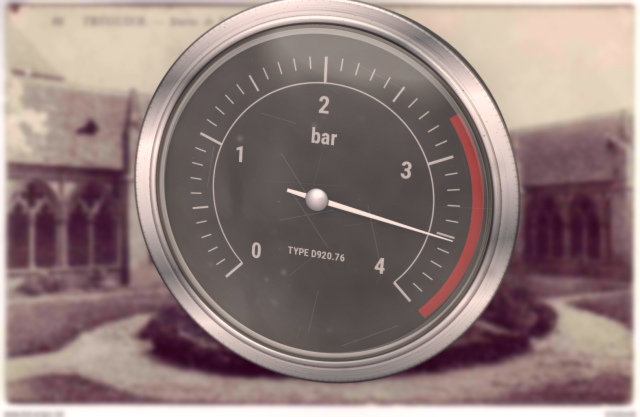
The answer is 3.5 bar
